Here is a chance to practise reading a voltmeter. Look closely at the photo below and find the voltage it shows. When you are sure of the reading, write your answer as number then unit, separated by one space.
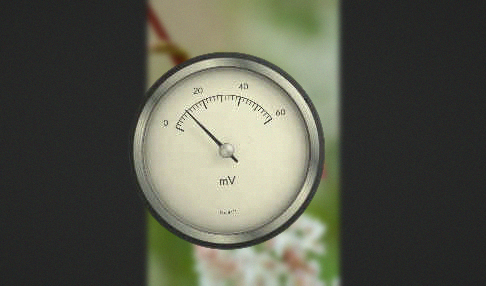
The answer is 10 mV
